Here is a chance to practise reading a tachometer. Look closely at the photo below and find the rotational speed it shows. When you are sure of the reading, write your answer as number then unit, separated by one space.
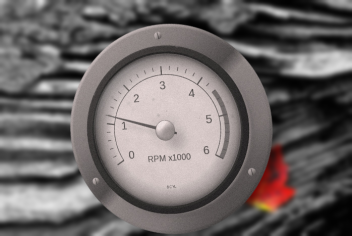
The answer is 1200 rpm
